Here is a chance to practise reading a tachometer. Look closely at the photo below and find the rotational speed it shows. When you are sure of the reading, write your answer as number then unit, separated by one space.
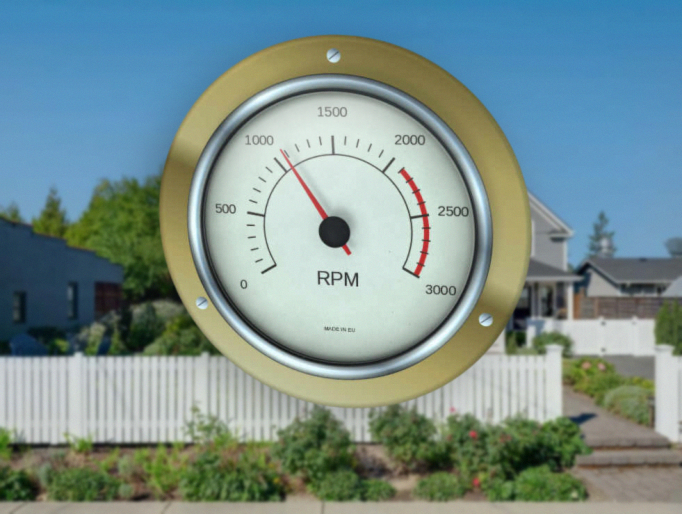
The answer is 1100 rpm
